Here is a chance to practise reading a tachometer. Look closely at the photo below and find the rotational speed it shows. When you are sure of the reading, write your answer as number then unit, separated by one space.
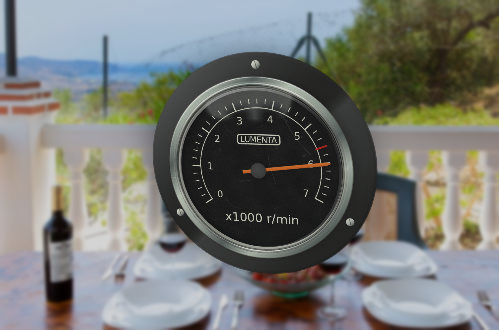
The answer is 6000 rpm
